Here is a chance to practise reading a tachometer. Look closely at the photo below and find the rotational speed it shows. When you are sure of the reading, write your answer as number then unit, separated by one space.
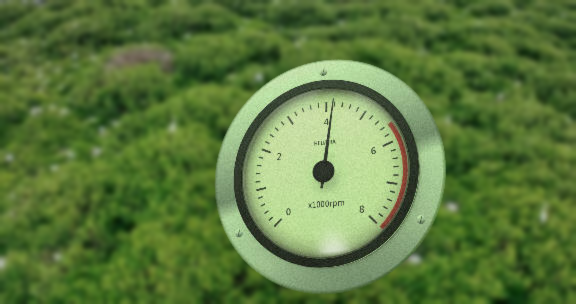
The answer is 4200 rpm
